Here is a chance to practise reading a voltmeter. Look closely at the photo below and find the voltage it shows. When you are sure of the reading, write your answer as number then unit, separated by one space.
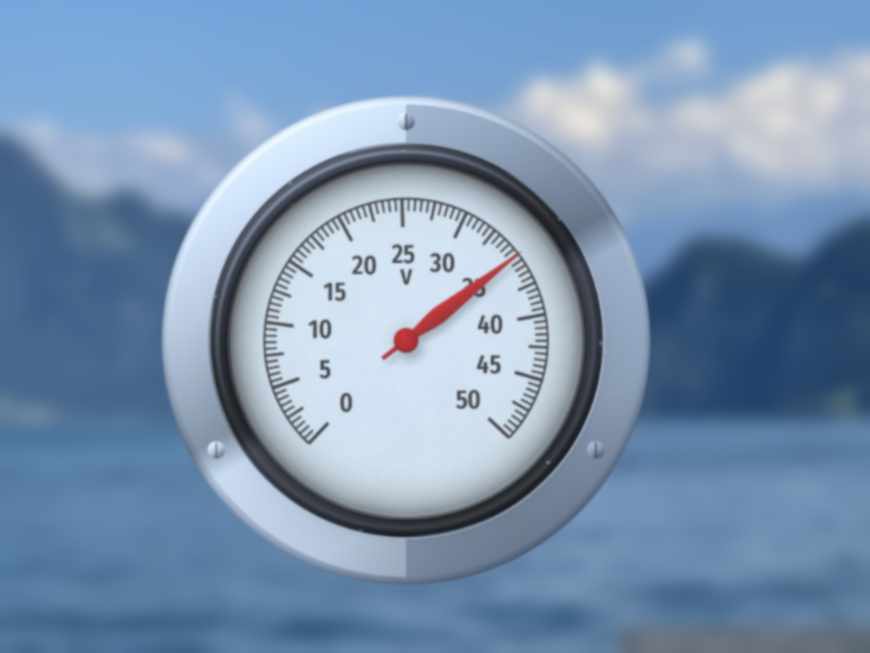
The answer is 35 V
